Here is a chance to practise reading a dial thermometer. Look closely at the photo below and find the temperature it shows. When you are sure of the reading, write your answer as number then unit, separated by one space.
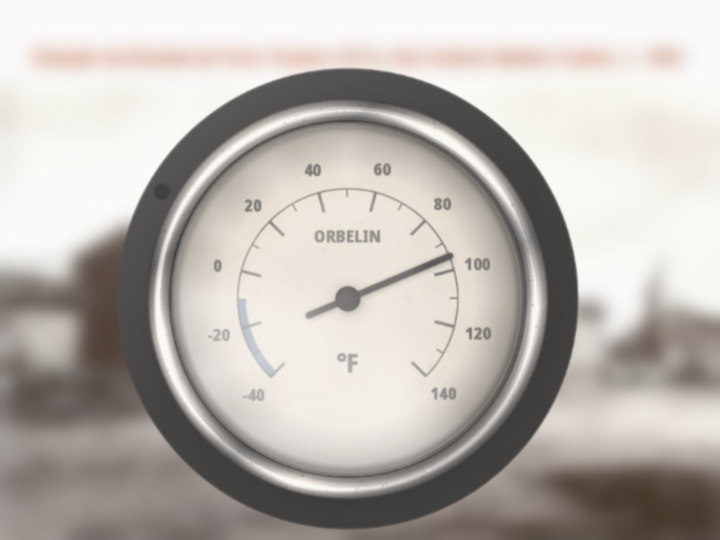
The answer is 95 °F
